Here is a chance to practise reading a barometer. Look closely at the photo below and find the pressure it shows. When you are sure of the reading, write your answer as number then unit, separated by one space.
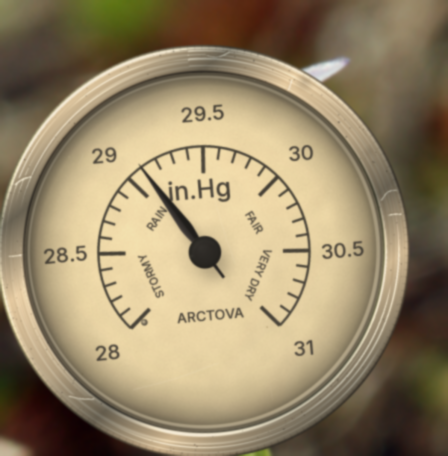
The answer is 29.1 inHg
